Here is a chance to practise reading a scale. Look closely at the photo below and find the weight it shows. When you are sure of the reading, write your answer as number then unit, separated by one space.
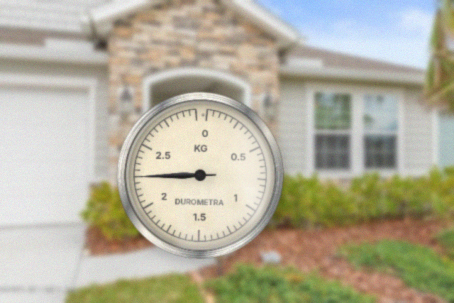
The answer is 2.25 kg
